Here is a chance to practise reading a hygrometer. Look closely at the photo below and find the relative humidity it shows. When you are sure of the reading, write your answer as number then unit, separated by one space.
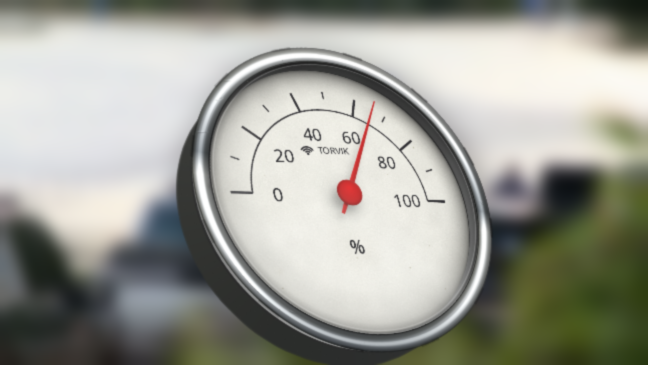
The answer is 65 %
